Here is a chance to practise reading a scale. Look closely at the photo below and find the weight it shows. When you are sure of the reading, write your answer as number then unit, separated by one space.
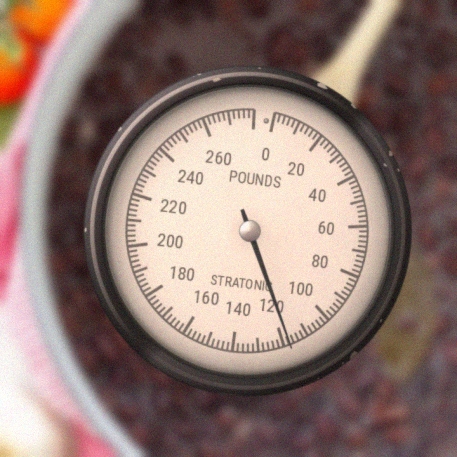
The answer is 118 lb
